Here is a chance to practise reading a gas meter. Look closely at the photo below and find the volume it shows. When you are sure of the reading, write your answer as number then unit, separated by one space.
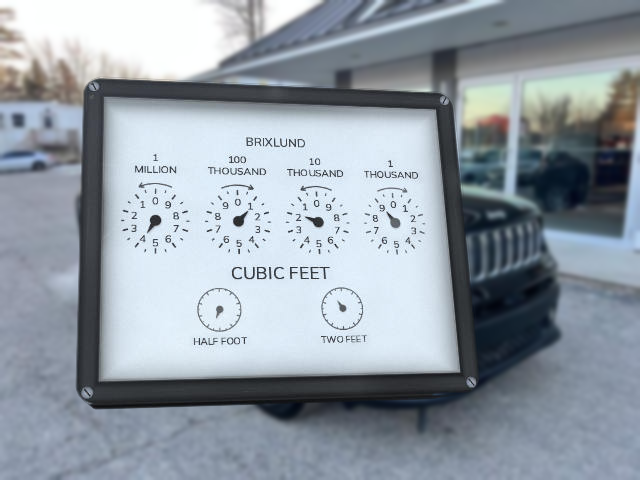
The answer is 411900 ft³
